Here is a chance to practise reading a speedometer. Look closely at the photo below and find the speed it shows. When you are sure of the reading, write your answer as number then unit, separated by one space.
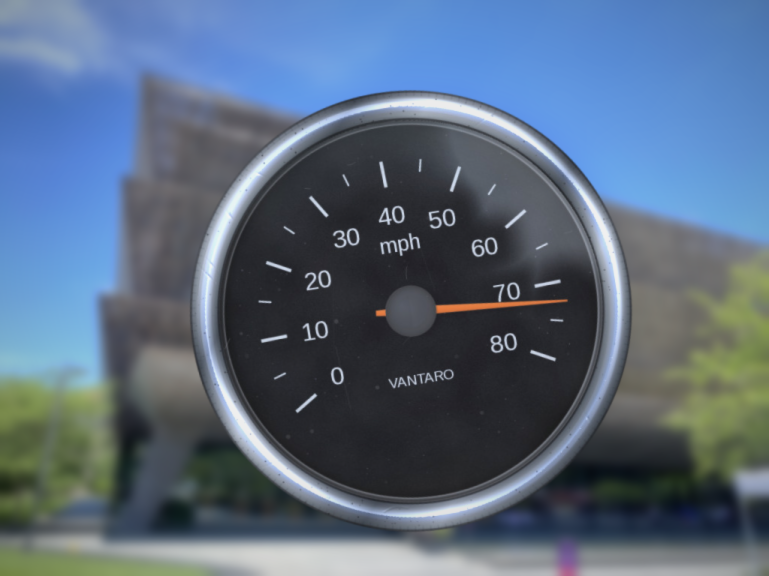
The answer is 72.5 mph
